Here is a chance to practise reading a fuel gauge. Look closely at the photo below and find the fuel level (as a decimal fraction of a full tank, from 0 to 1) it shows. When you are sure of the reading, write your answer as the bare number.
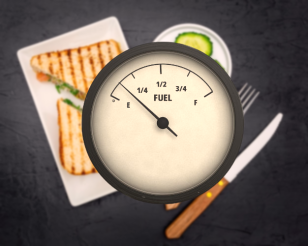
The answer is 0.125
